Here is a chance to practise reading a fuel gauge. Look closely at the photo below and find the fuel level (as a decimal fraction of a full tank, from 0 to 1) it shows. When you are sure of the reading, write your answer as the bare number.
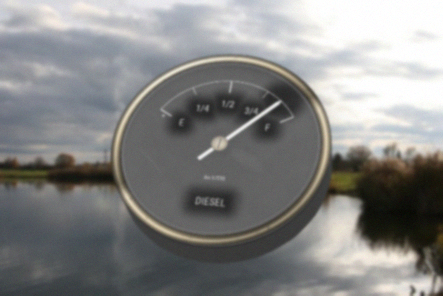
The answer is 0.875
